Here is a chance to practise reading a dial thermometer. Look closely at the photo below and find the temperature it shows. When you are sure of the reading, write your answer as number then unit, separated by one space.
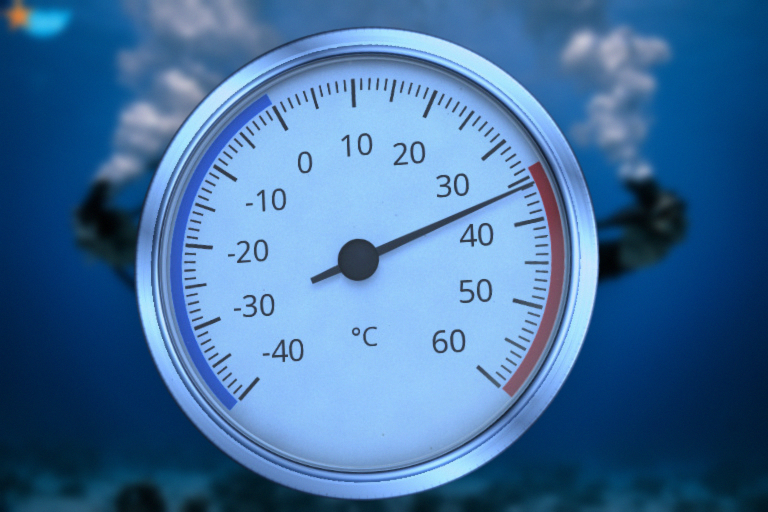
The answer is 36 °C
